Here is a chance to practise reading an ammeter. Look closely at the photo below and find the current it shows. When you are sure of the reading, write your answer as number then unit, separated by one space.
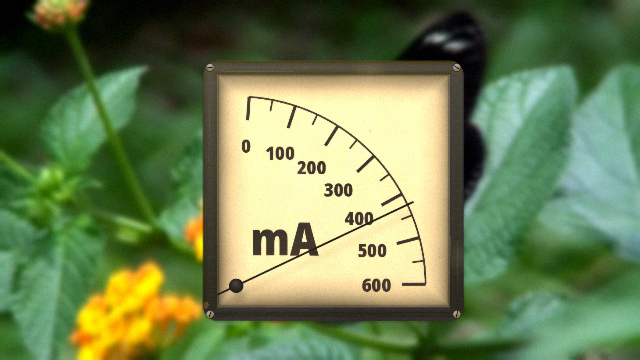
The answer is 425 mA
